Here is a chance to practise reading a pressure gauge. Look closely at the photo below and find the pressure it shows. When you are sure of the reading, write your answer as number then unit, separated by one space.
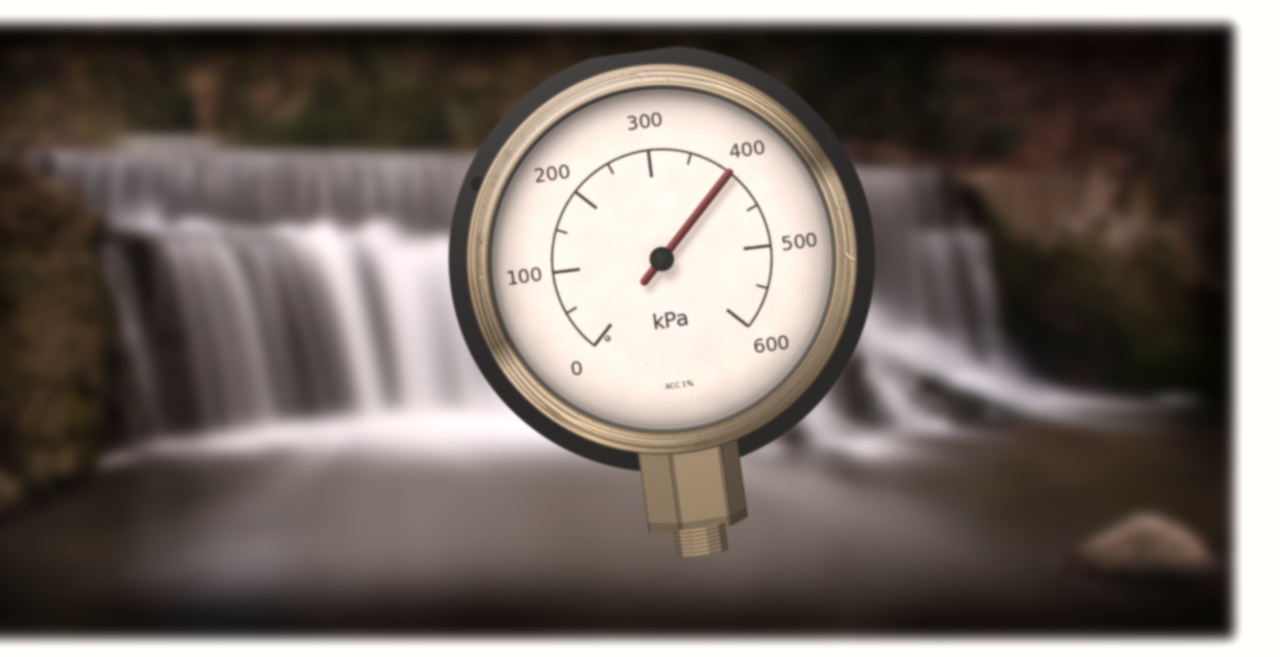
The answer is 400 kPa
